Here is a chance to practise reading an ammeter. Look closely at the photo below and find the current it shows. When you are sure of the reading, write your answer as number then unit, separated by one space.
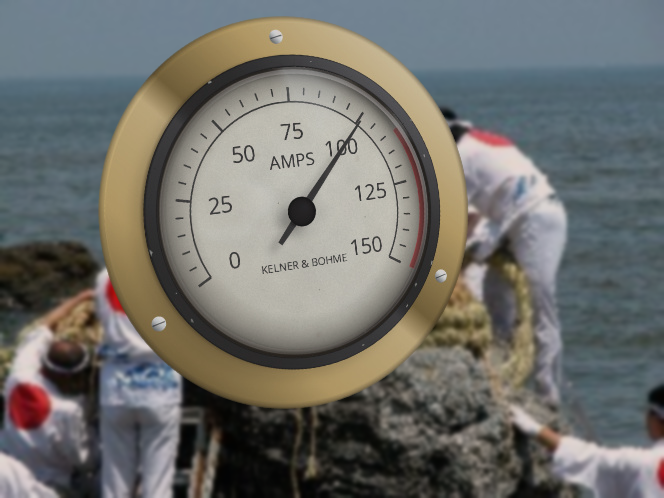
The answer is 100 A
